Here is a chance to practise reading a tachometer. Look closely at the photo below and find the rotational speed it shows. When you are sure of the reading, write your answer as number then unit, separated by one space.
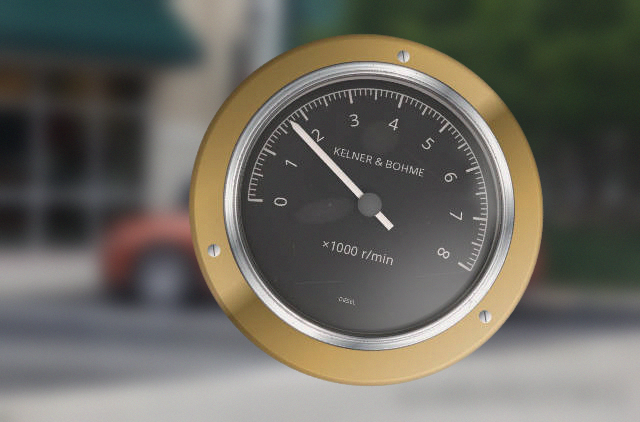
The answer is 1700 rpm
